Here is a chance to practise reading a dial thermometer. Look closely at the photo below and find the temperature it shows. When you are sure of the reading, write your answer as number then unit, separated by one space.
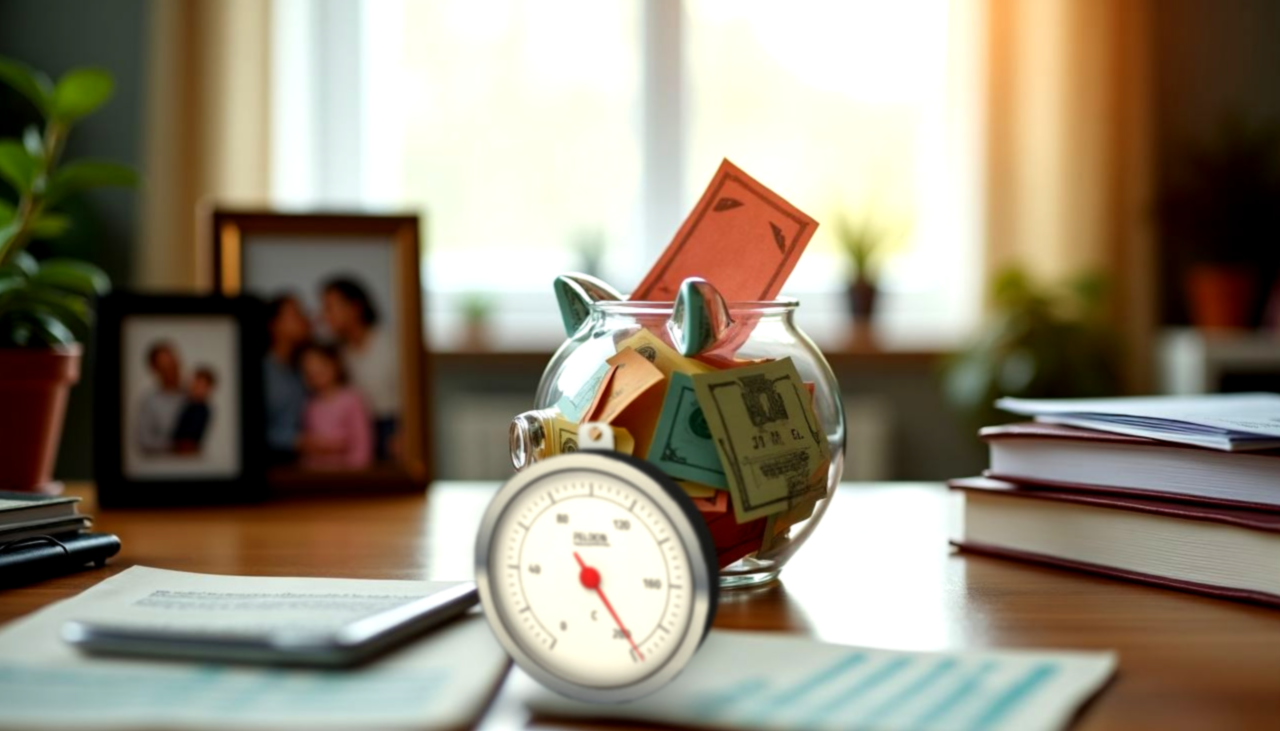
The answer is 196 °C
